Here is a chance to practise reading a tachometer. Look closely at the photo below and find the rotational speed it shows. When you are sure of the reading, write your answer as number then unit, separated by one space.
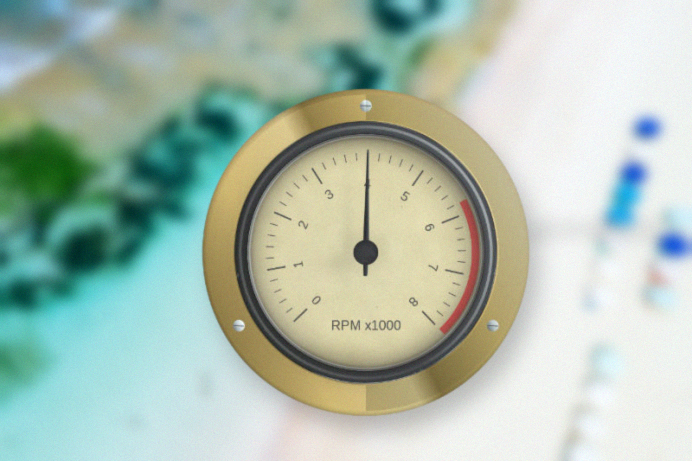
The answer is 4000 rpm
